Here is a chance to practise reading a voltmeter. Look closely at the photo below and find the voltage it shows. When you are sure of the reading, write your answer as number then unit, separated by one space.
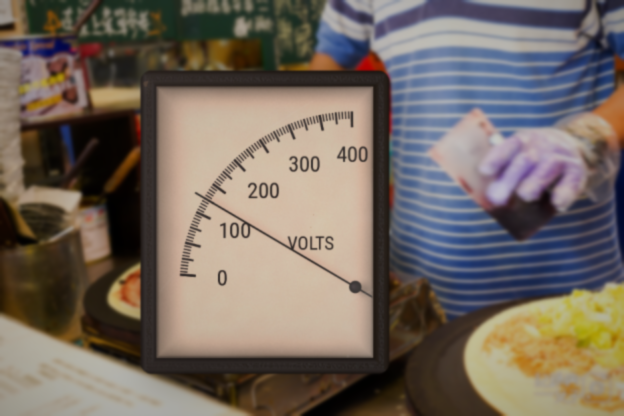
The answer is 125 V
